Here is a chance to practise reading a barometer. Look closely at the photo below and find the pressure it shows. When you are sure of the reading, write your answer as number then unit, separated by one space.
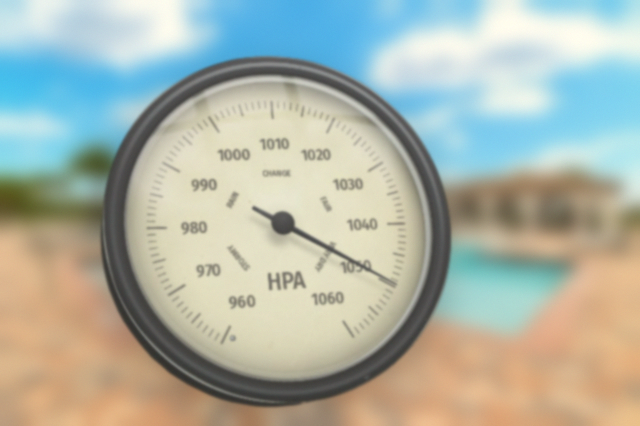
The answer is 1050 hPa
